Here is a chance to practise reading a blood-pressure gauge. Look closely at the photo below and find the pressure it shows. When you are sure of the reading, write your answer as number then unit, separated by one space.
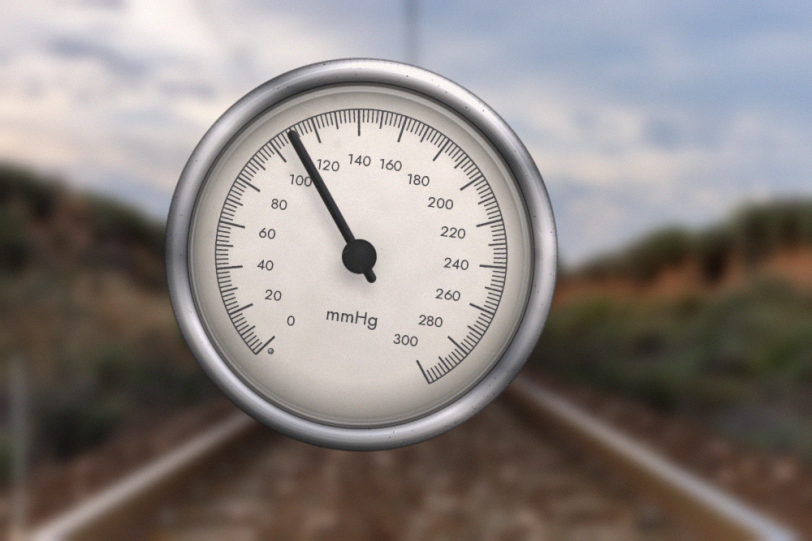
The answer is 110 mmHg
